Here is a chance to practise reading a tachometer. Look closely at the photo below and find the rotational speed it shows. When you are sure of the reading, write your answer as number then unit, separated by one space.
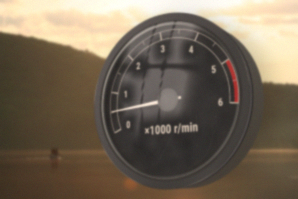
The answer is 500 rpm
